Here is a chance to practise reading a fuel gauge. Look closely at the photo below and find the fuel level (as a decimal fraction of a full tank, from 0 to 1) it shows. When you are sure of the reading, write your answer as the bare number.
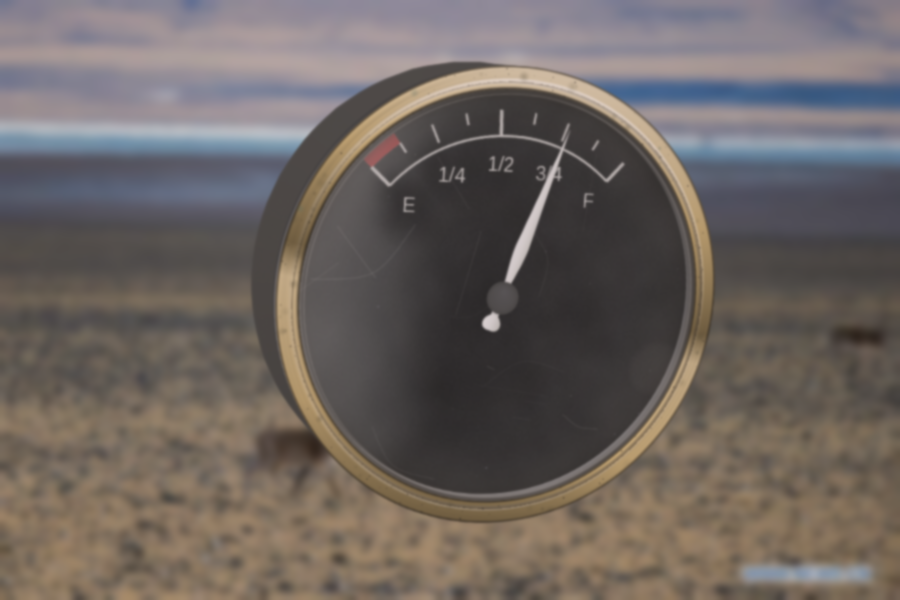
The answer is 0.75
